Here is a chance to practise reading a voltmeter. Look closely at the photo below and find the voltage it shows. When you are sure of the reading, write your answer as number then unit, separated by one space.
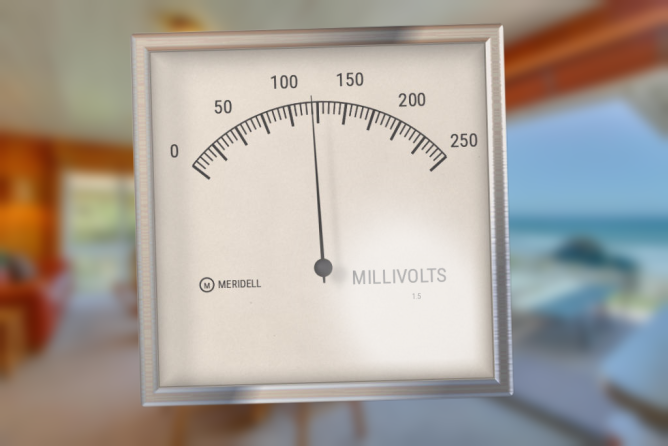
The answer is 120 mV
